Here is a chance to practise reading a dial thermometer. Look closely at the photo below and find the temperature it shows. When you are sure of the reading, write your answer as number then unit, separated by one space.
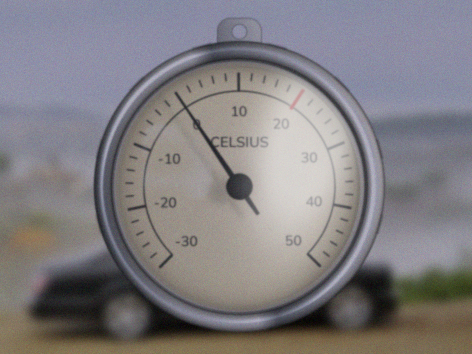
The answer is 0 °C
